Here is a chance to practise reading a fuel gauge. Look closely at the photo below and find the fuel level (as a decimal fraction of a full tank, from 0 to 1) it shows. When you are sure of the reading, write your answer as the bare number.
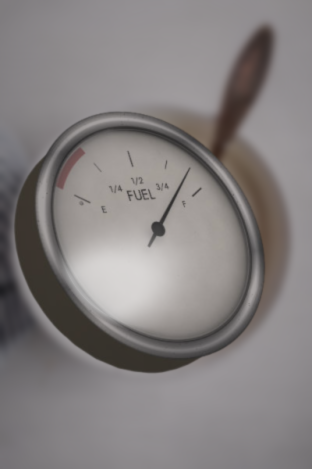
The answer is 0.875
